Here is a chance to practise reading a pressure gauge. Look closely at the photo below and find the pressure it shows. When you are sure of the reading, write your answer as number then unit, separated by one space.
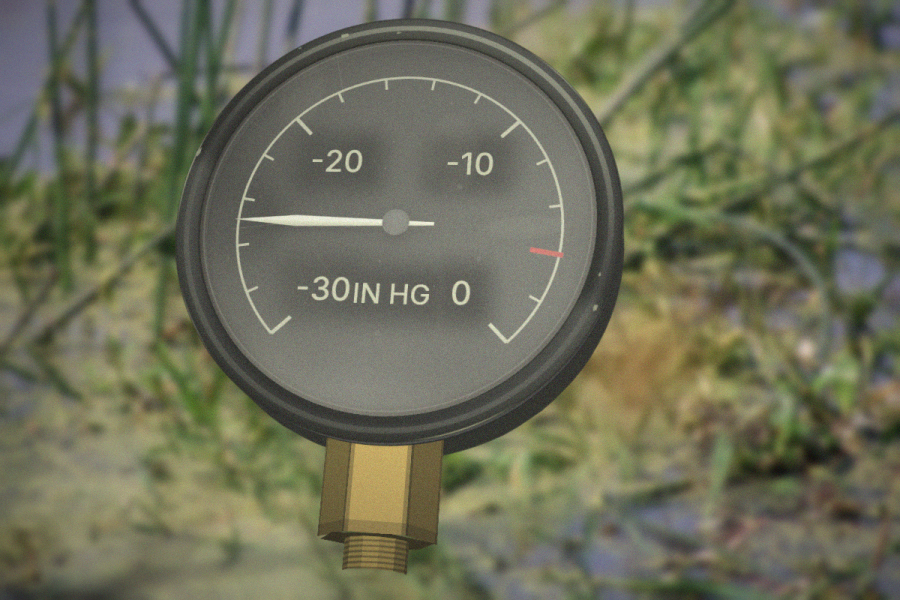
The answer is -25 inHg
